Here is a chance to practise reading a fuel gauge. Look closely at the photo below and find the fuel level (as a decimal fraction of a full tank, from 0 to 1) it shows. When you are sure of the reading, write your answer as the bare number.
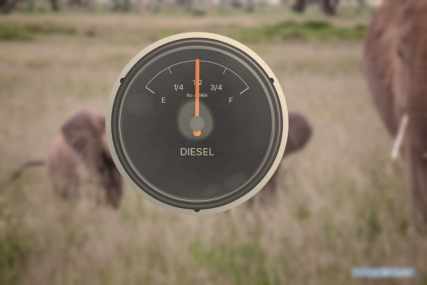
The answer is 0.5
